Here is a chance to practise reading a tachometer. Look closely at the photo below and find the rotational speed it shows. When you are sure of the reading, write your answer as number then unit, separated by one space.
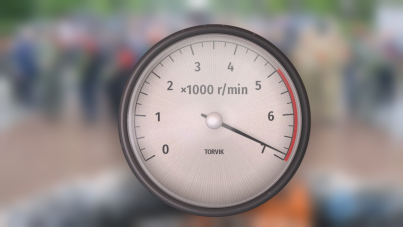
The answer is 6875 rpm
